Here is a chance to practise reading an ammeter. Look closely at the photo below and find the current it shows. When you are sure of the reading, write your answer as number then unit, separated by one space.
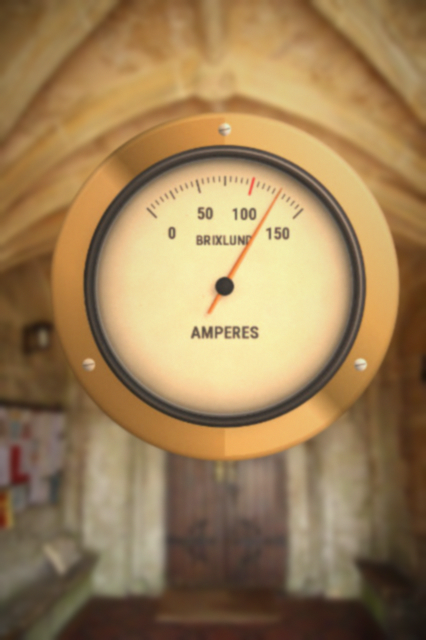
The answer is 125 A
